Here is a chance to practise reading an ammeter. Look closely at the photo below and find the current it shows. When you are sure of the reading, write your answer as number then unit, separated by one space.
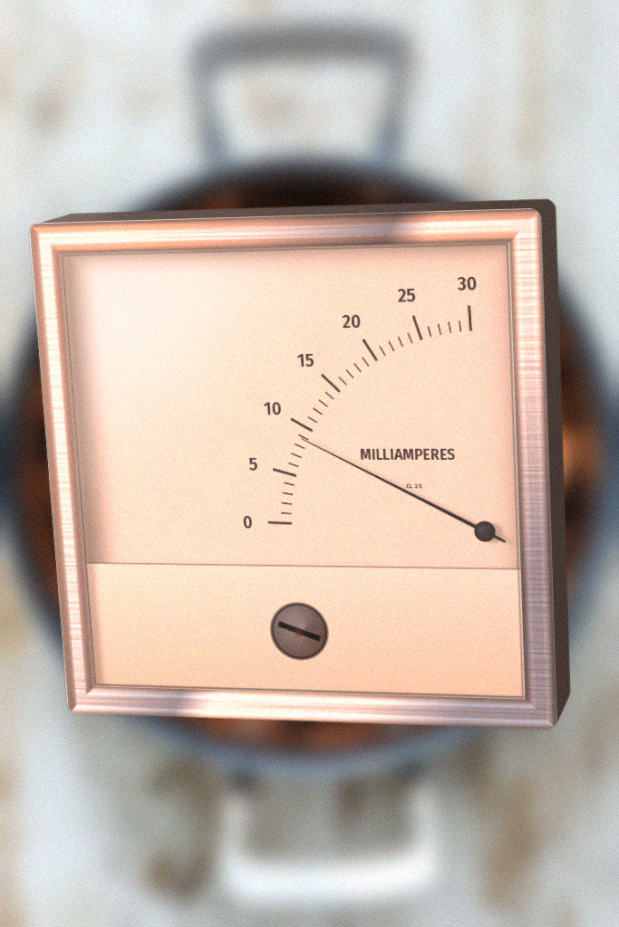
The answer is 9 mA
